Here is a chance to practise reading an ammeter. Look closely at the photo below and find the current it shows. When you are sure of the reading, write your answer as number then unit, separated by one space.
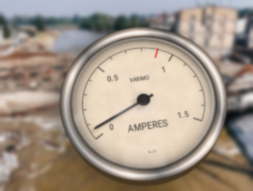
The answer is 0.05 A
